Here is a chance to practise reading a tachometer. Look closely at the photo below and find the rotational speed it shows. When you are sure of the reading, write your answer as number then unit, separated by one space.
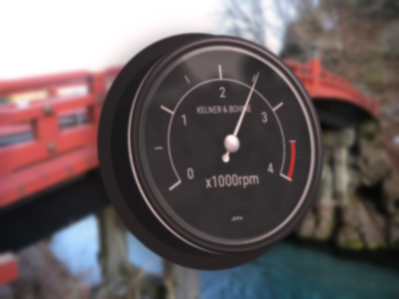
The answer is 2500 rpm
